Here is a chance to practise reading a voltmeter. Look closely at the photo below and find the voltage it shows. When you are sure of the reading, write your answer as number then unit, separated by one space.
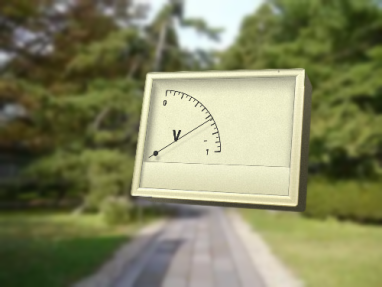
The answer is 0.65 V
